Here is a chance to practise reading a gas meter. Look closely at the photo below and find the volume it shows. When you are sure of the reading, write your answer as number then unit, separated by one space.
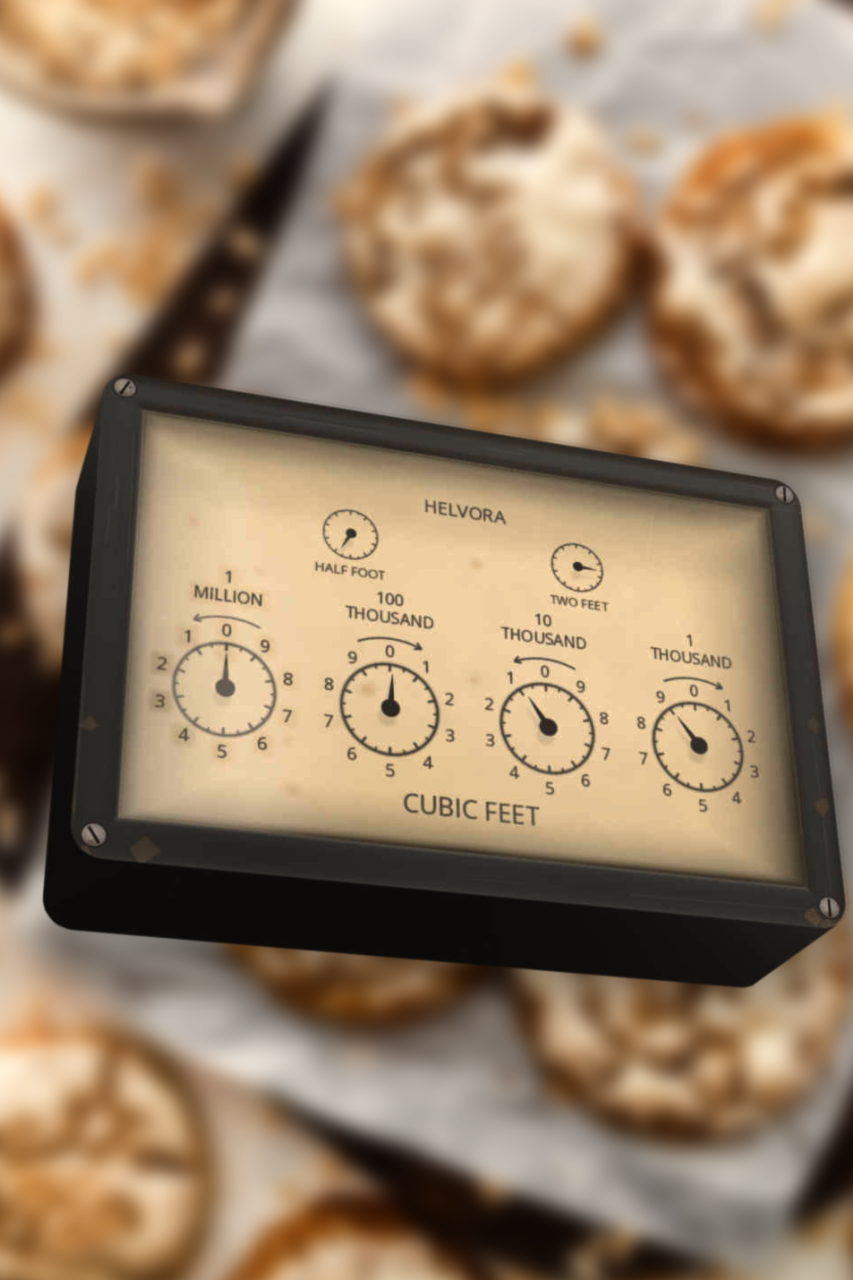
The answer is 900 ft³
